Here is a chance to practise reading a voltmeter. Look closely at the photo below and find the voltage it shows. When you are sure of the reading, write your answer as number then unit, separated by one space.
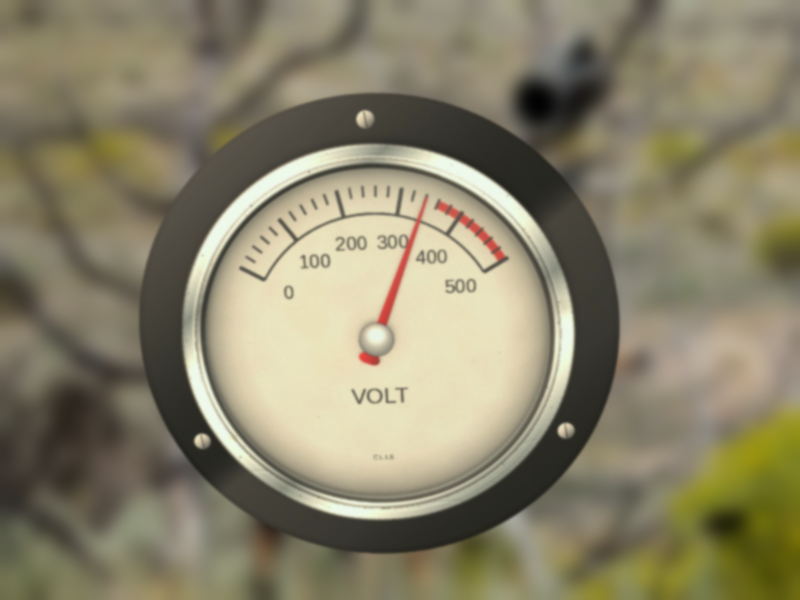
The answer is 340 V
